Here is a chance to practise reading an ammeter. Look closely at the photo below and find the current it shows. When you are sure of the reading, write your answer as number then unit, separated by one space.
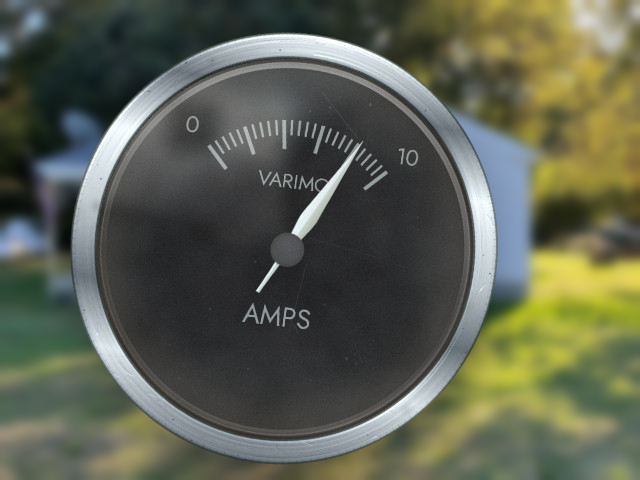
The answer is 8 A
